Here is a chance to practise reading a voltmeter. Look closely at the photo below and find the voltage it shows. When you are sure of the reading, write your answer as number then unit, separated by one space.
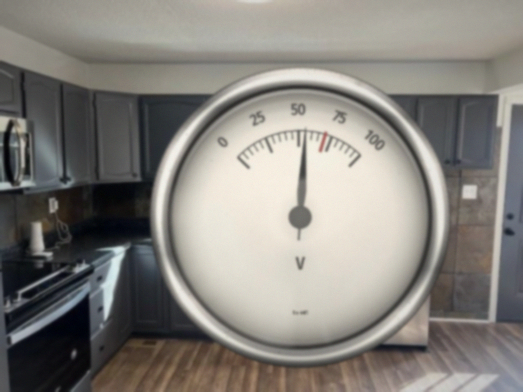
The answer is 55 V
